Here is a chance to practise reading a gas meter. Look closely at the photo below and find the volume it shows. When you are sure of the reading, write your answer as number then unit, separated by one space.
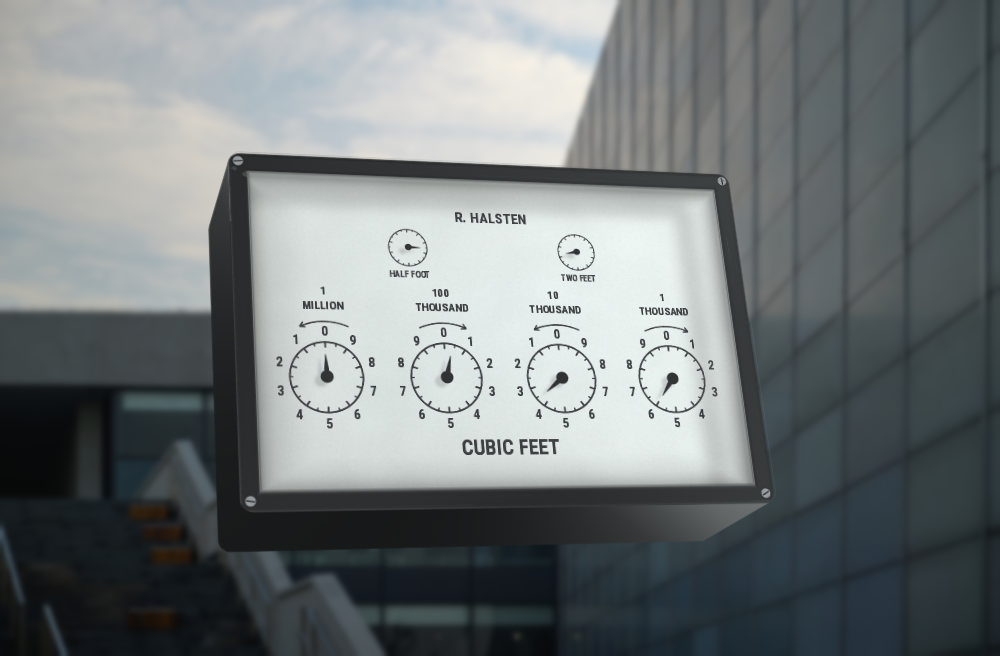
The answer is 3600 ft³
